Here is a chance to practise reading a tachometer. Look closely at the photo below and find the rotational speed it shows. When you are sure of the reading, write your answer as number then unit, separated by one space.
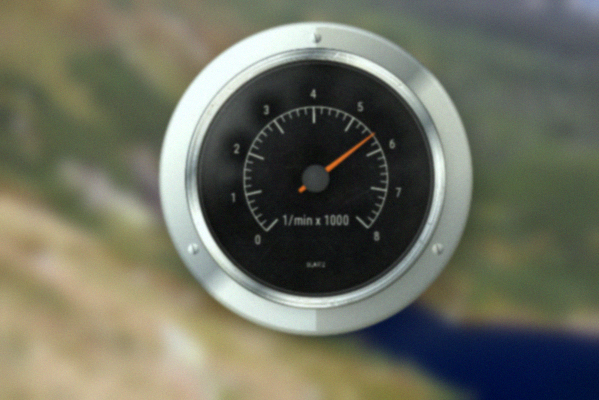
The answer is 5600 rpm
